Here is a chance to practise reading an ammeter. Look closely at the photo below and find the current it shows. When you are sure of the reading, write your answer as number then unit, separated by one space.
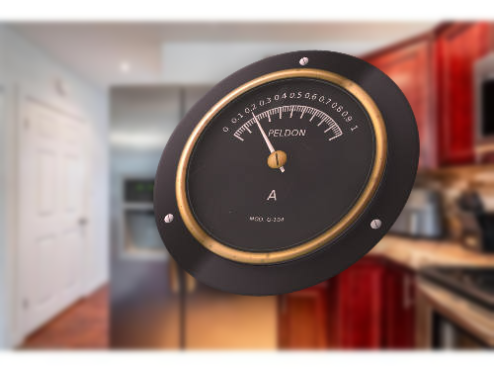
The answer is 0.2 A
